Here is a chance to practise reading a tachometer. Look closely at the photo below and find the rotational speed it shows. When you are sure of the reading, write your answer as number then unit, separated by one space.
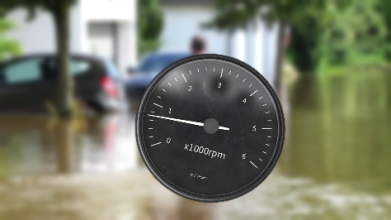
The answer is 700 rpm
